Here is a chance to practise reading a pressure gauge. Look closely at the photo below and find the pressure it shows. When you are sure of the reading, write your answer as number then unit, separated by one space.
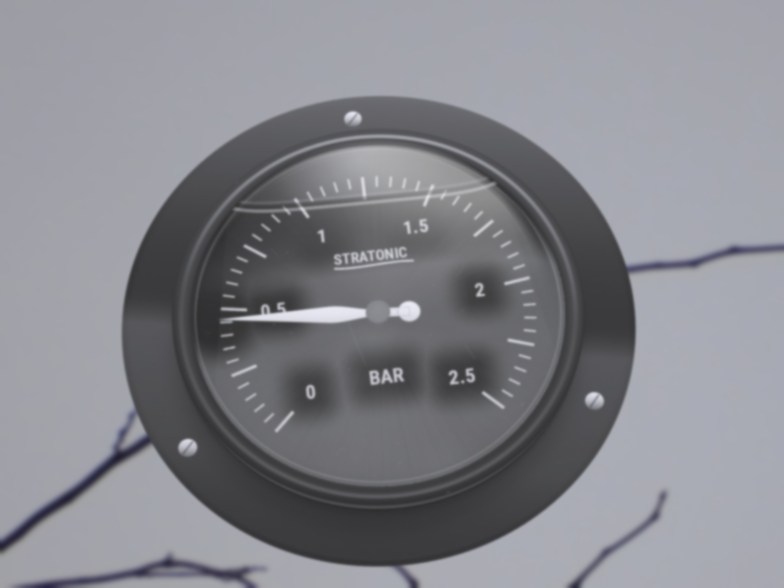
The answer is 0.45 bar
